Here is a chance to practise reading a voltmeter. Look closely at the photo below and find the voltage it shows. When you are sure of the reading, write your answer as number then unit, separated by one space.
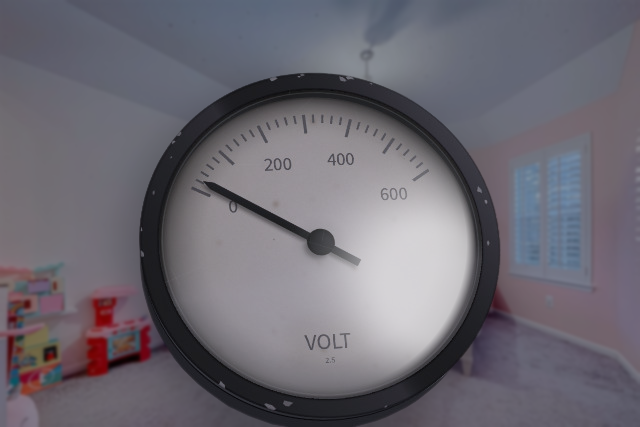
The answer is 20 V
